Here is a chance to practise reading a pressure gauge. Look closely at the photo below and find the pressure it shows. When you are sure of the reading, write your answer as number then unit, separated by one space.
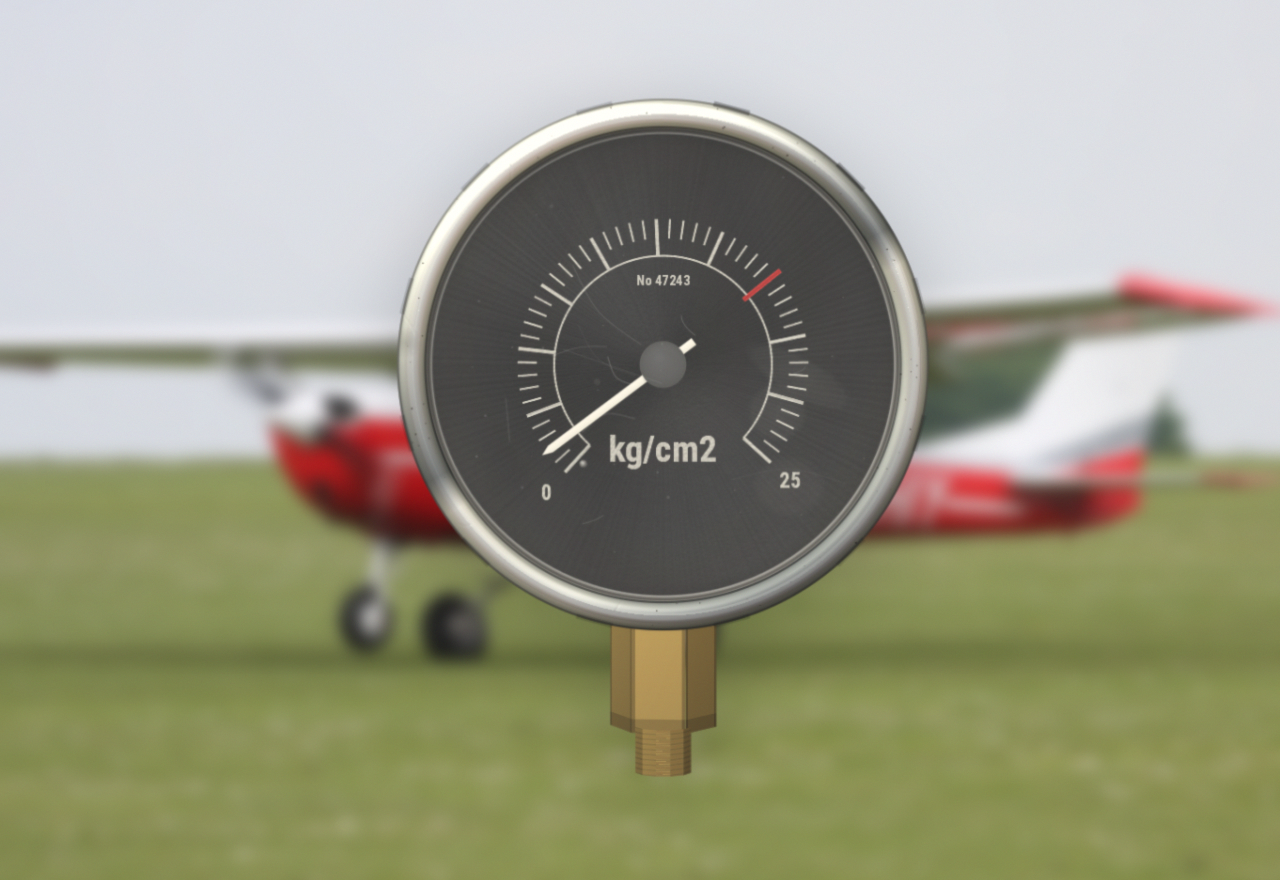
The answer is 1 kg/cm²
